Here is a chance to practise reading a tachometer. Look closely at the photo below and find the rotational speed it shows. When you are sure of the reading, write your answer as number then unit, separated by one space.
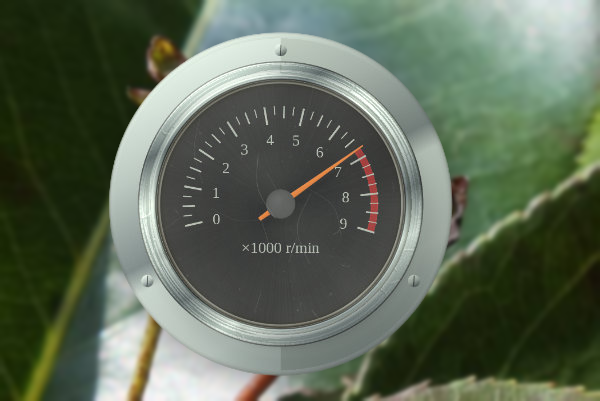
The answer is 6750 rpm
